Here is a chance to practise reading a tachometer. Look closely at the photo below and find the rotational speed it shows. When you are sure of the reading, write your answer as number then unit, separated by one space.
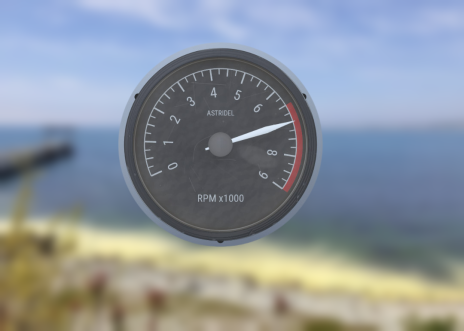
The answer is 7000 rpm
